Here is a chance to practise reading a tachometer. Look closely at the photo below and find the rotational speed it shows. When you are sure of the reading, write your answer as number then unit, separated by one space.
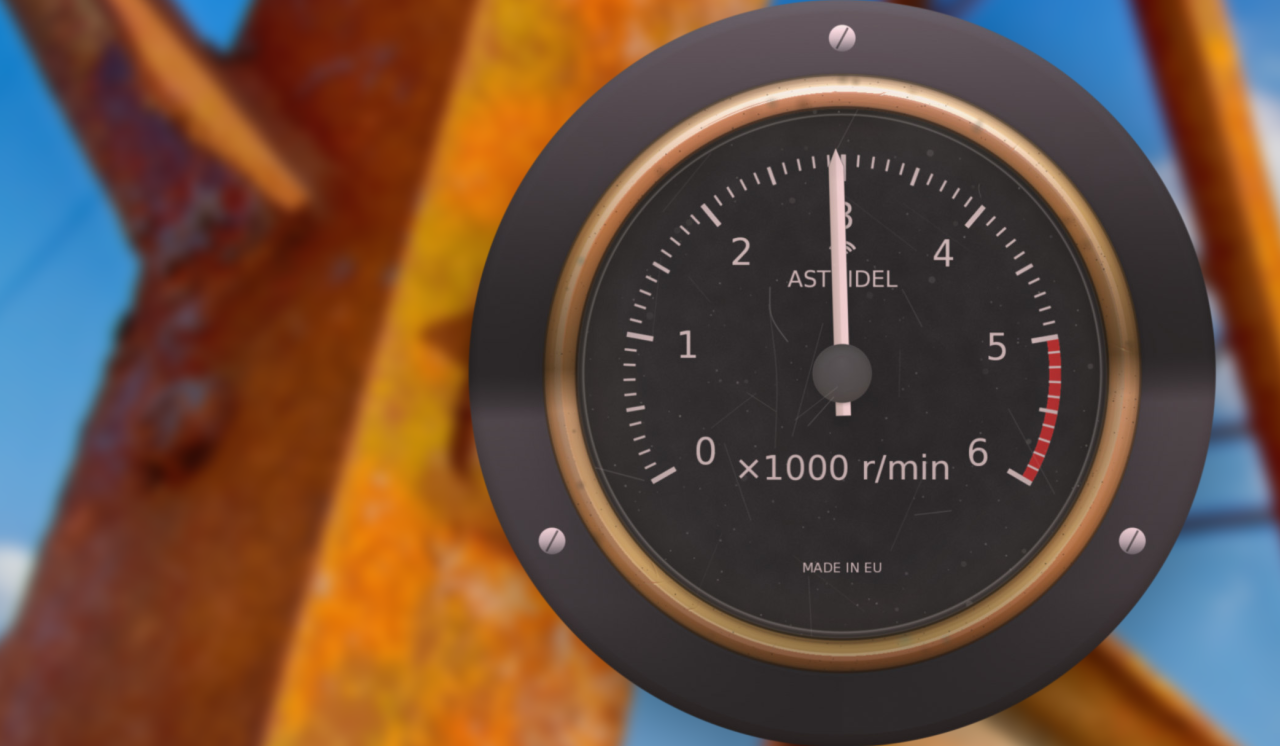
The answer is 2950 rpm
